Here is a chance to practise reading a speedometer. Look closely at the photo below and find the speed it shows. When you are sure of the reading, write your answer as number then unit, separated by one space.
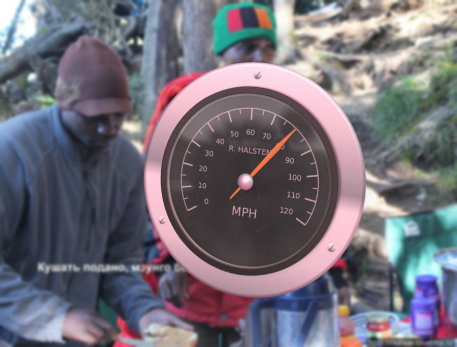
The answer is 80 mph
